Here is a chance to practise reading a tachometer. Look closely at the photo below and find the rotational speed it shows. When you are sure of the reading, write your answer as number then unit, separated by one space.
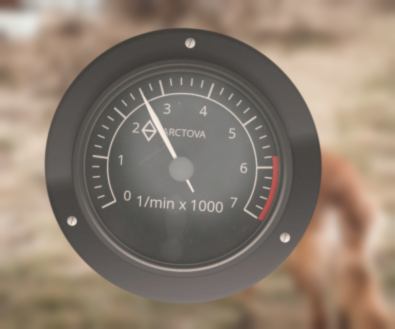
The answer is 2600 rpm
